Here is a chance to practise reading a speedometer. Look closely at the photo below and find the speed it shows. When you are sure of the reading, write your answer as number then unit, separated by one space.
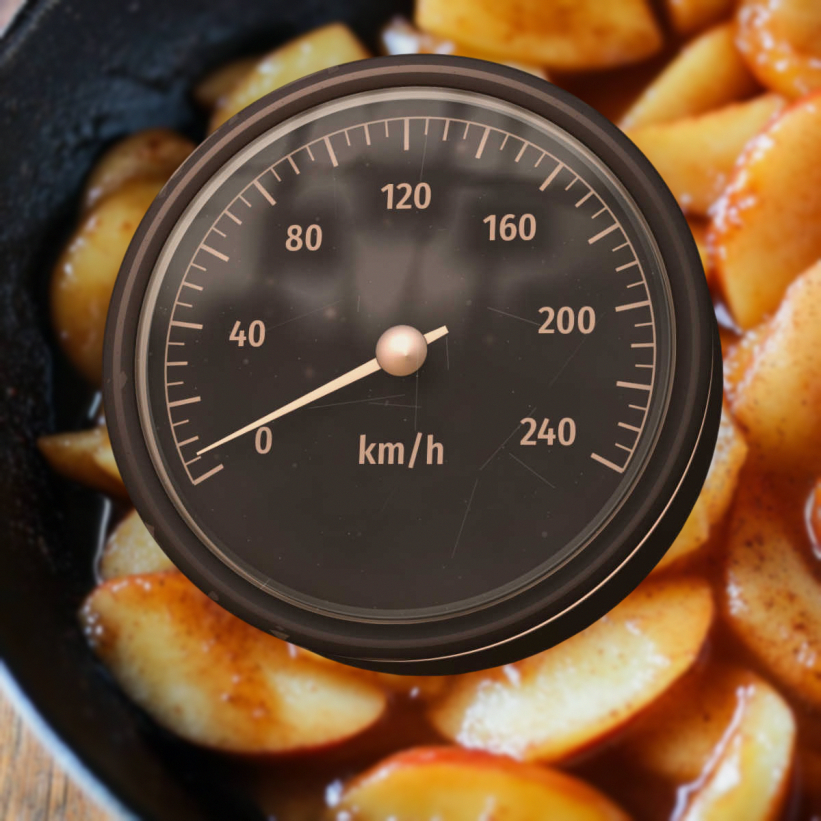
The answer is 5 km/h
